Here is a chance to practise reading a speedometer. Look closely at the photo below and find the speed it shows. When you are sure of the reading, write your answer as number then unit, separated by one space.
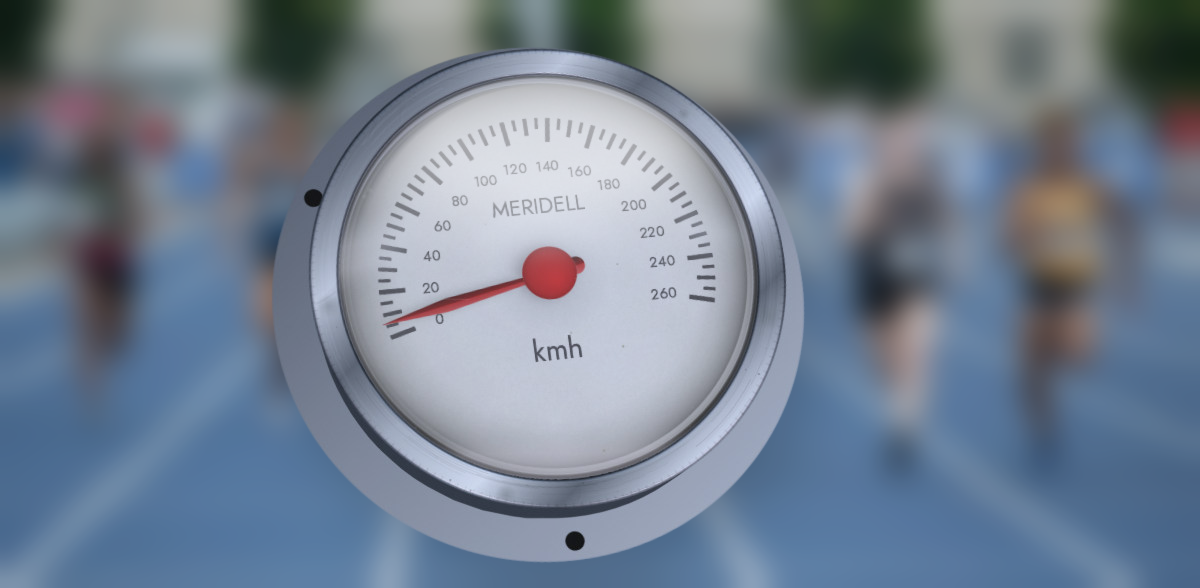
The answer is 5 km/h
